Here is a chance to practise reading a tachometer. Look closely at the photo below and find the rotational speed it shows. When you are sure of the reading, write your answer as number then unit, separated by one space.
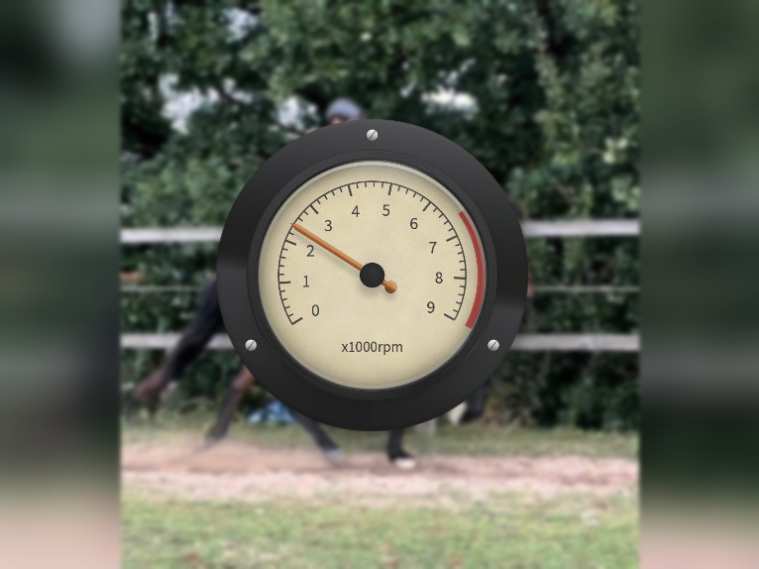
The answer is 2400 rpm
